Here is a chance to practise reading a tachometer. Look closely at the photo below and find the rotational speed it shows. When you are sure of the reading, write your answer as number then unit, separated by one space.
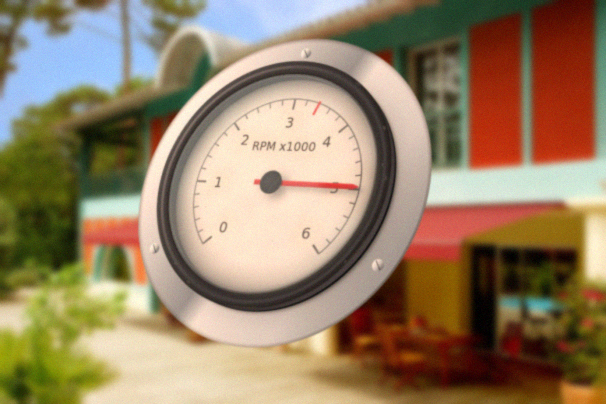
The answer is 5000 rpm
